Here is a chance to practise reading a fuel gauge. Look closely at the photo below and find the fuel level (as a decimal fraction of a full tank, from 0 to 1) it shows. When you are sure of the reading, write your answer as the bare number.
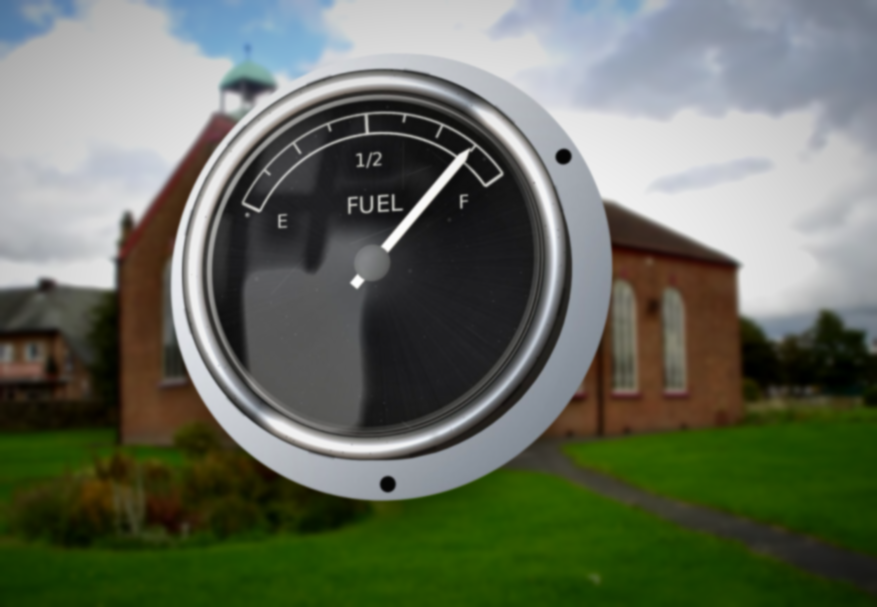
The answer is 0.875
